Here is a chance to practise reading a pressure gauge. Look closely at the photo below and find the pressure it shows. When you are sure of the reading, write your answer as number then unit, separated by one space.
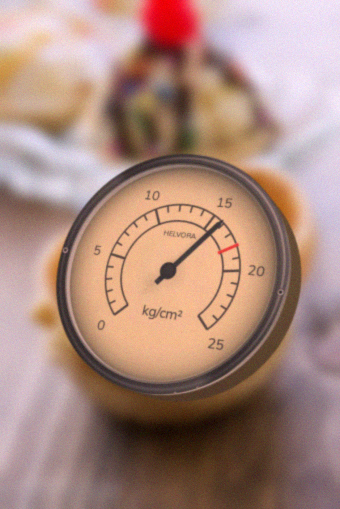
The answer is 16 kg/cm²
